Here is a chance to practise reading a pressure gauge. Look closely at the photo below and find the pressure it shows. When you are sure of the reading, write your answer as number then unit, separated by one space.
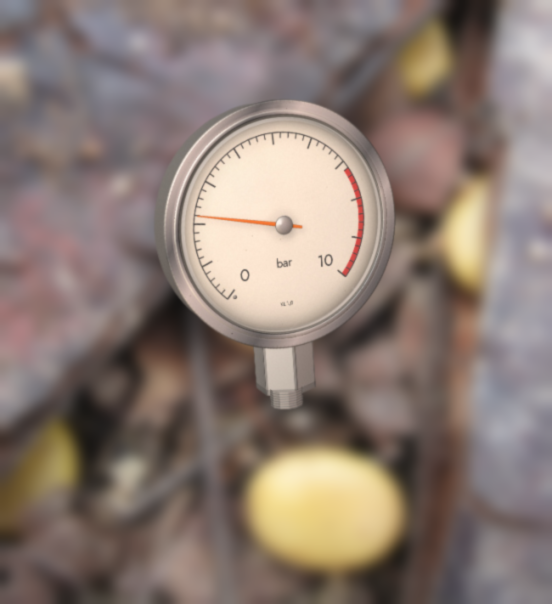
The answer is 2.2 bar
